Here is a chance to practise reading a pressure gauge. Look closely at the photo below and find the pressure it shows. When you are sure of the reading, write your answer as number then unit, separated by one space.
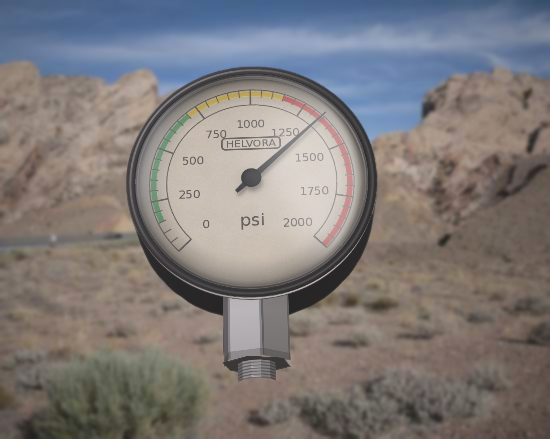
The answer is 1350 psi
